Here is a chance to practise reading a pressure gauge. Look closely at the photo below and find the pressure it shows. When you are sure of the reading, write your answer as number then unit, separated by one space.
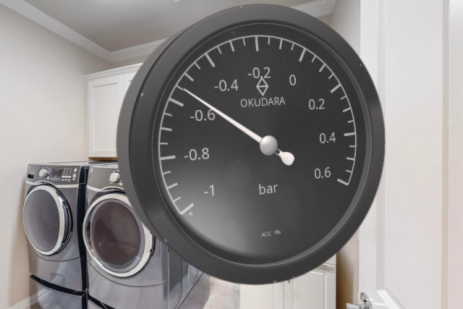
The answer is -0.55 bar
